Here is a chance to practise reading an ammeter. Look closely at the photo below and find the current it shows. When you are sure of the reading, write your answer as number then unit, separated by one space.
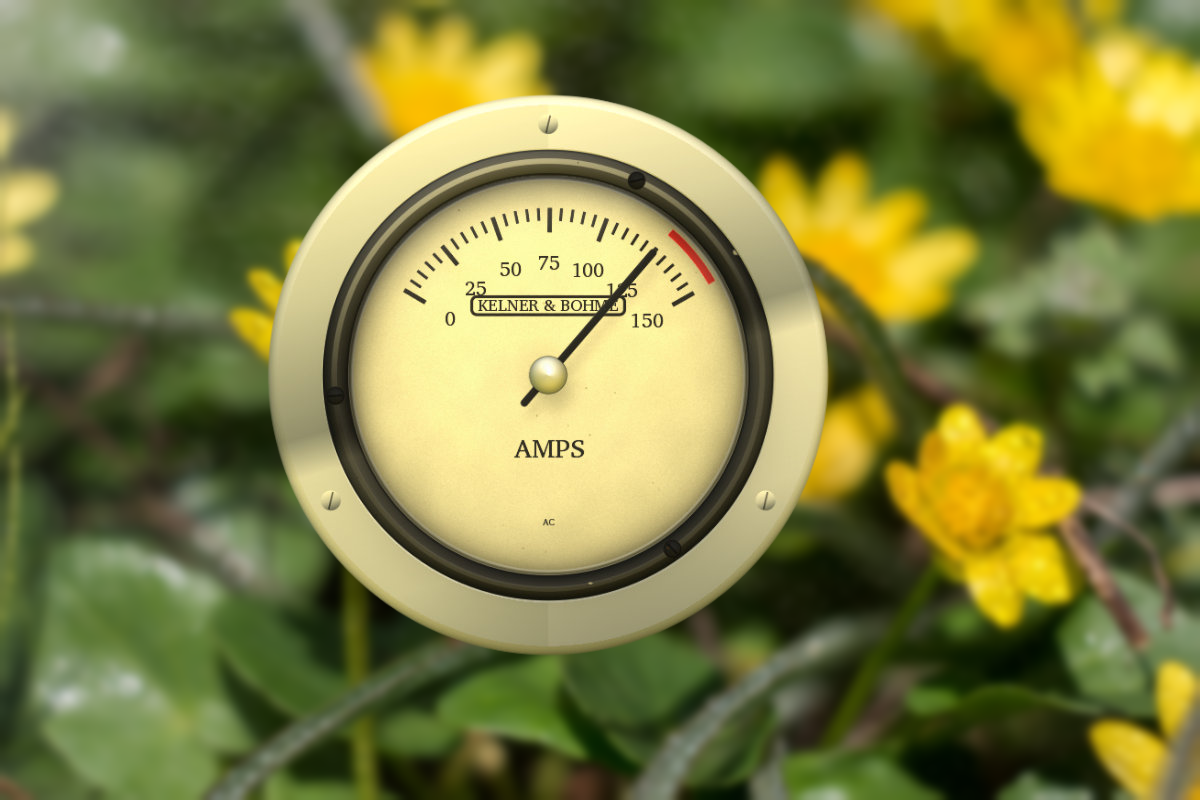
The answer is 125 A
